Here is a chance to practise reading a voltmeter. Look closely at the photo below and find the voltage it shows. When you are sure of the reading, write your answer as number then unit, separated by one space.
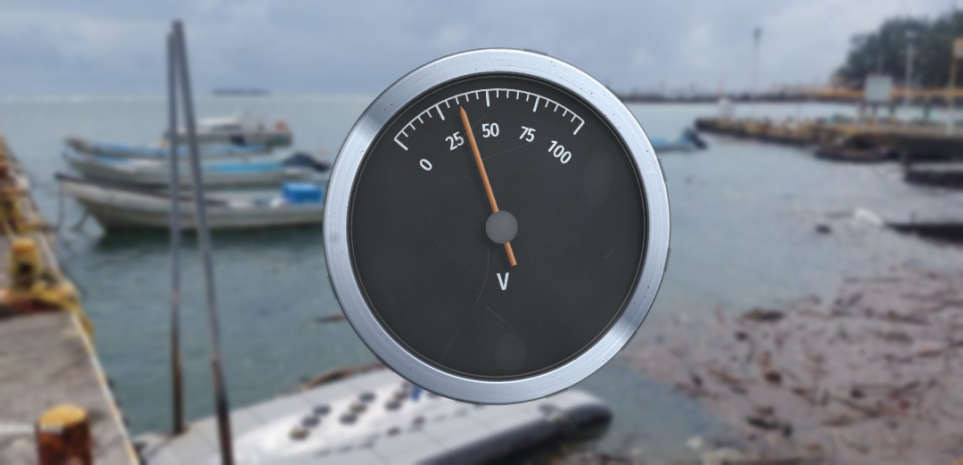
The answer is 35 V
